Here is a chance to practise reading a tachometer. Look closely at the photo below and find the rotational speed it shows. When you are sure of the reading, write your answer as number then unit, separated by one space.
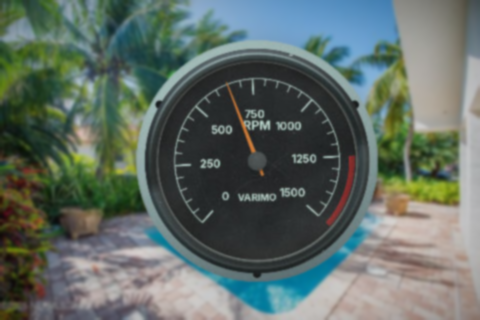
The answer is 650 rpm
